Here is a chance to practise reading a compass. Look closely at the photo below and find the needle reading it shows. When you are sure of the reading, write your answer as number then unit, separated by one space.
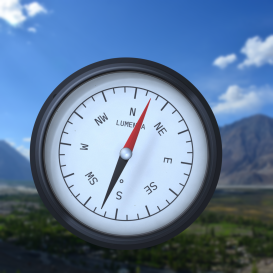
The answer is 15 °
